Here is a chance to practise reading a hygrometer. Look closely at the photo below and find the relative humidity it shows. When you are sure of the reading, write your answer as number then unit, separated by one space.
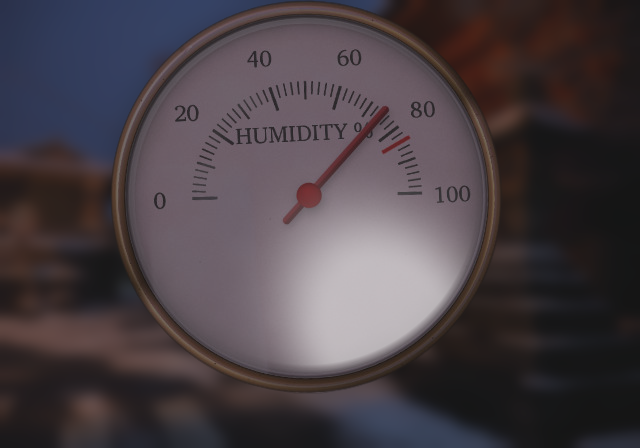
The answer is 74 %
